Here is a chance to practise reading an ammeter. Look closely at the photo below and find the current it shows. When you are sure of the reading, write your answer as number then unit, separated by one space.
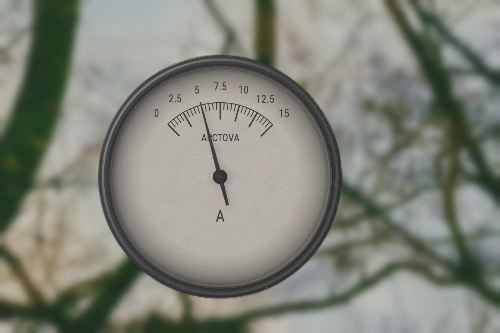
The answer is 5 A
